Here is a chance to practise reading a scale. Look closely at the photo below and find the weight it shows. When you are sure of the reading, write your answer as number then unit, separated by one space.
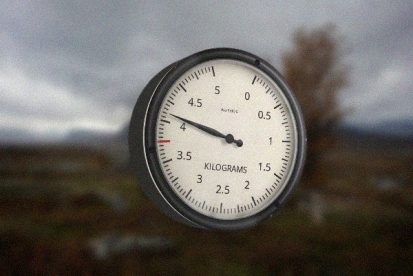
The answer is 4.1 kg
